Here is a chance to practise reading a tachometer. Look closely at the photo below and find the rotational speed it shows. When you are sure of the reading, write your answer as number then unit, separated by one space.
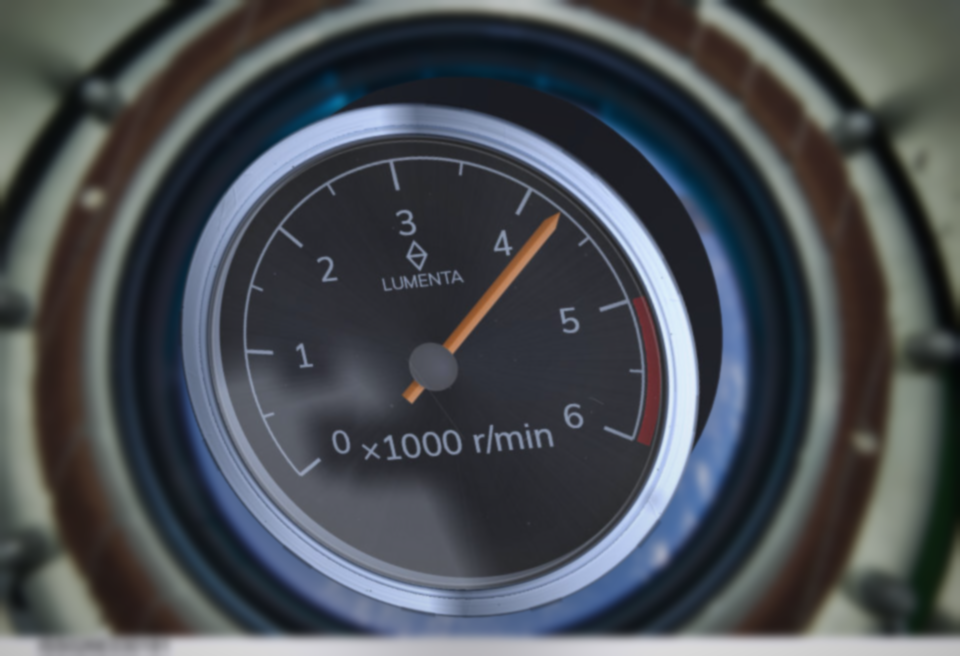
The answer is 4250 rpm
